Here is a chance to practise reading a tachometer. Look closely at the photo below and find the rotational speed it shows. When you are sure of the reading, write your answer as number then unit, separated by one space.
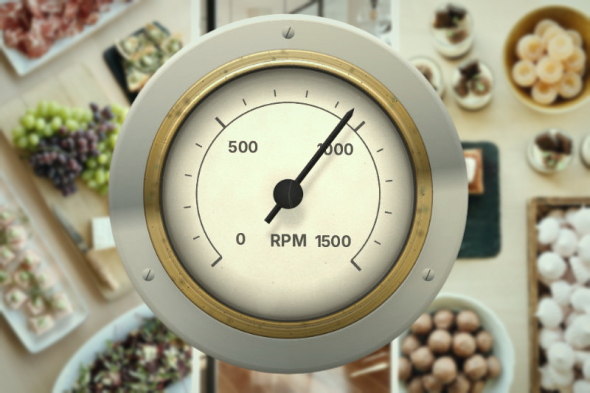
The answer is 950 rpm
